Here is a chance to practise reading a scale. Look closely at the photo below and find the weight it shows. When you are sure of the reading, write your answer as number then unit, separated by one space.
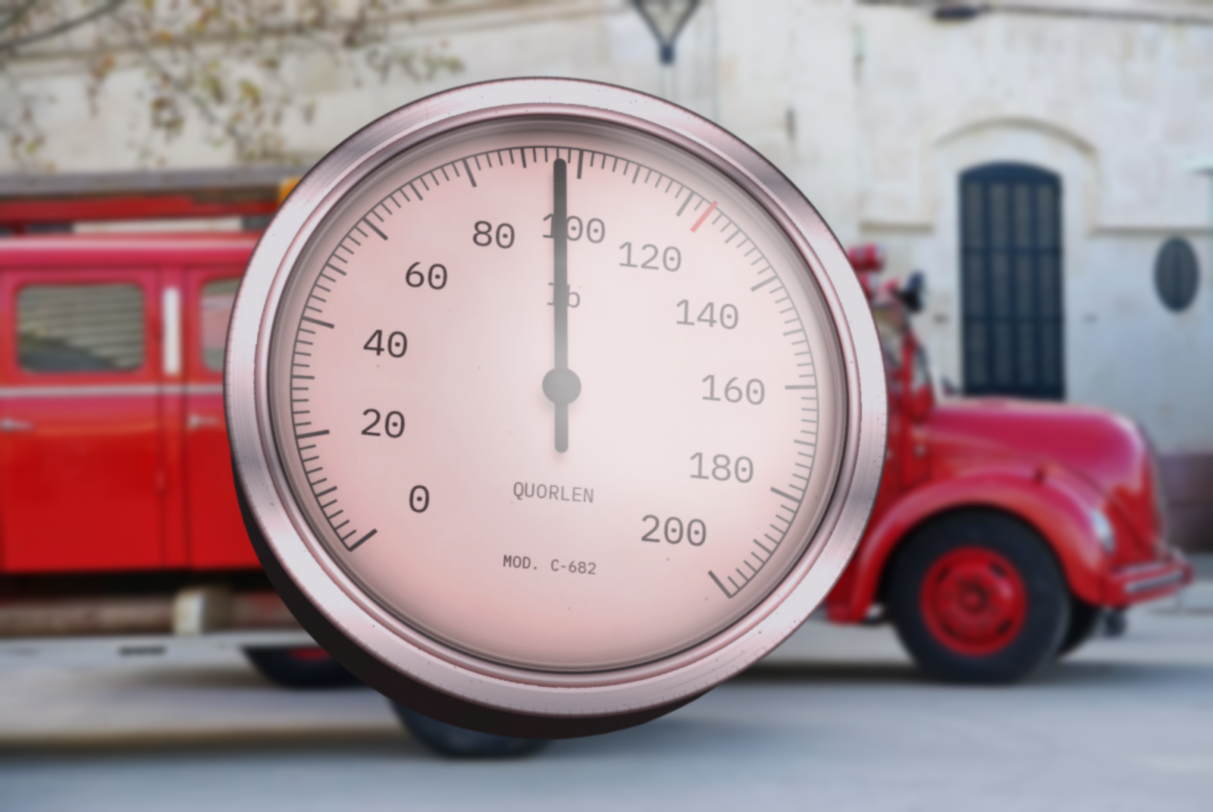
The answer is 96 lb
